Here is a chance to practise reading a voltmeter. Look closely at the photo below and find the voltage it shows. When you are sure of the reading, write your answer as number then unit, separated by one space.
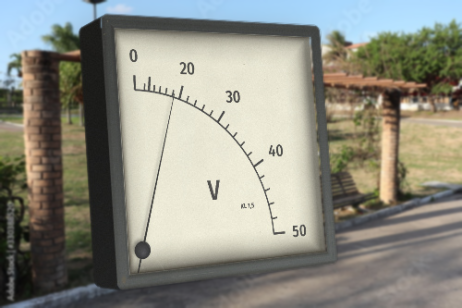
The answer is 18 V
